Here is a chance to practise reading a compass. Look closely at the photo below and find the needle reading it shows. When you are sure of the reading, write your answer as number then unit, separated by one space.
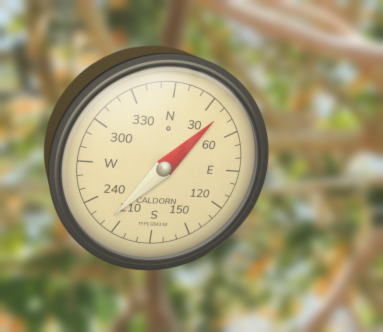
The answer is 40 °
